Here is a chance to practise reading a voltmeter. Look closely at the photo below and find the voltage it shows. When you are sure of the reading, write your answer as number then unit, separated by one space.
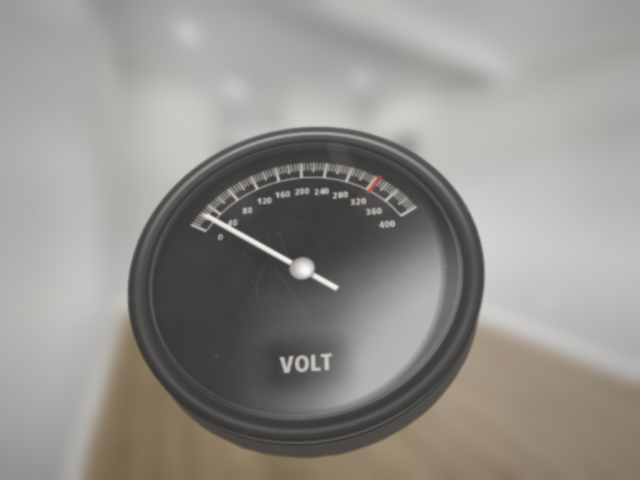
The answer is 20 V
